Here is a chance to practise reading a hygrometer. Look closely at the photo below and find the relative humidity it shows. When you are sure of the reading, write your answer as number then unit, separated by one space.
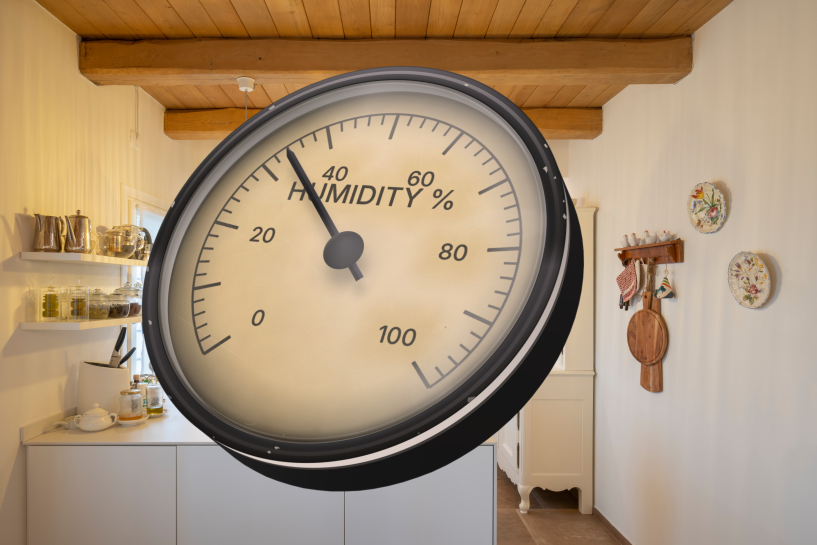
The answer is 34 %
